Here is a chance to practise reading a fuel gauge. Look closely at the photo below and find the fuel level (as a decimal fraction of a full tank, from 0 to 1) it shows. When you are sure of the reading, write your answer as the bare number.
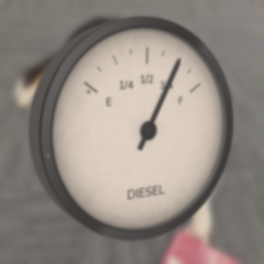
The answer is 0.75
